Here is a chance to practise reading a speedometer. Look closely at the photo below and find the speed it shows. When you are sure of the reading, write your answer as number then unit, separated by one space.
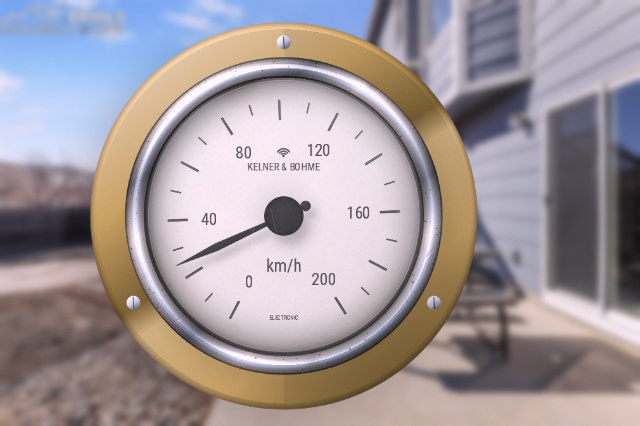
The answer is 25 km/h
